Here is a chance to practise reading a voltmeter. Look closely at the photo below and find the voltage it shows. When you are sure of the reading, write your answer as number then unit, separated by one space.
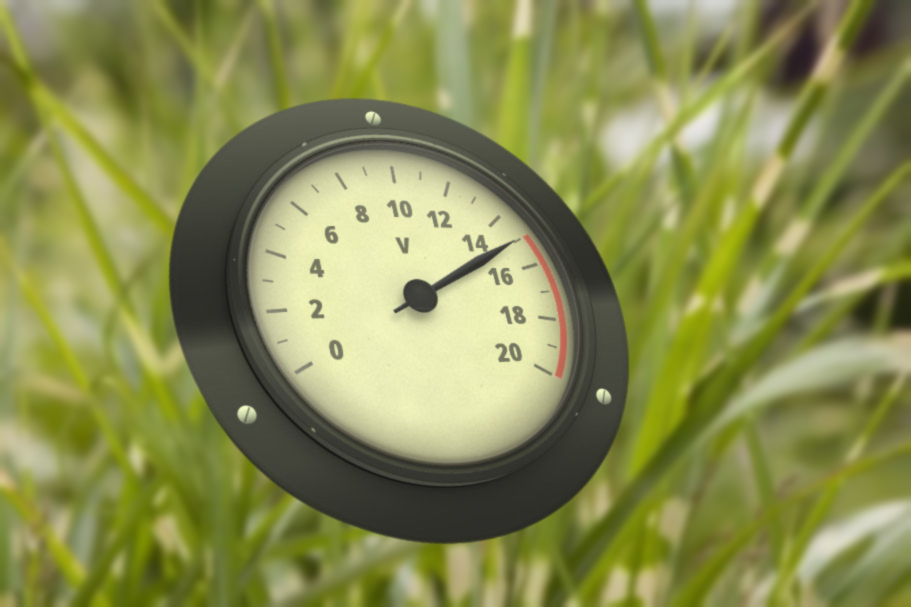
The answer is 15 V
